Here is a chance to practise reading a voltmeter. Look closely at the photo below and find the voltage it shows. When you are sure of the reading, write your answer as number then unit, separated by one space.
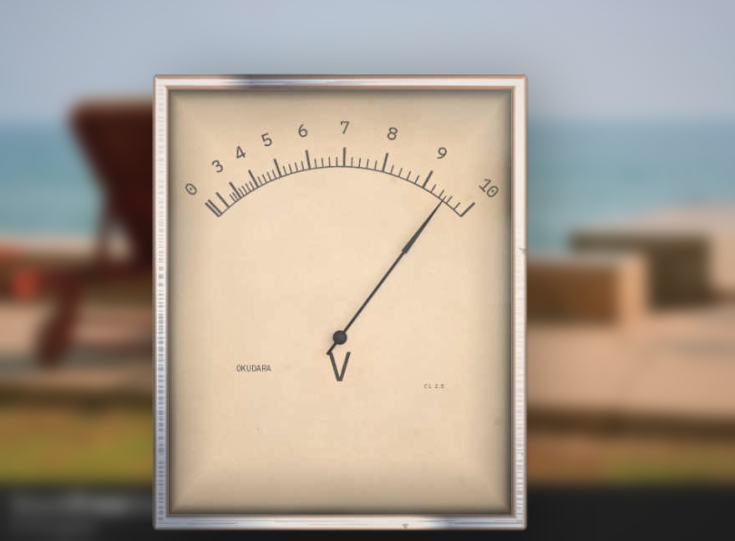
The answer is 9.5 V
